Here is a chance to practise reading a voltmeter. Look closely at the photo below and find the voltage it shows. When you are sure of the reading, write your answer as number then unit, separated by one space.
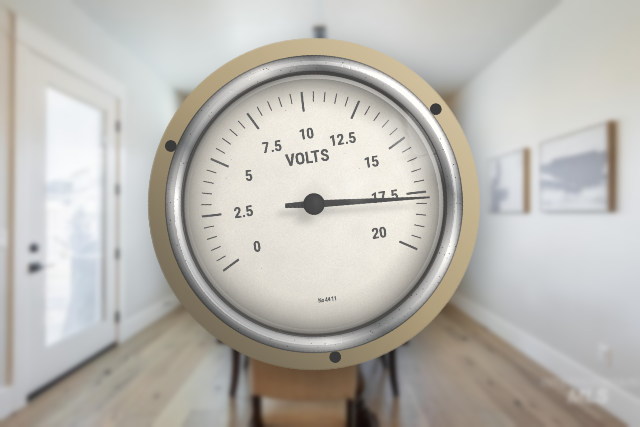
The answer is 17.75 V
